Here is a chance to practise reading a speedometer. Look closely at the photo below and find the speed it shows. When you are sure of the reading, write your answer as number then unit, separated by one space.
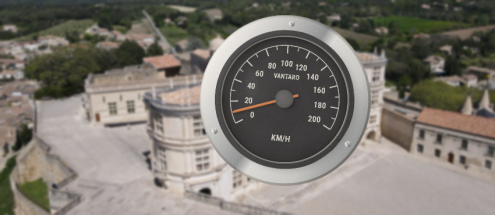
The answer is 10 km/h
